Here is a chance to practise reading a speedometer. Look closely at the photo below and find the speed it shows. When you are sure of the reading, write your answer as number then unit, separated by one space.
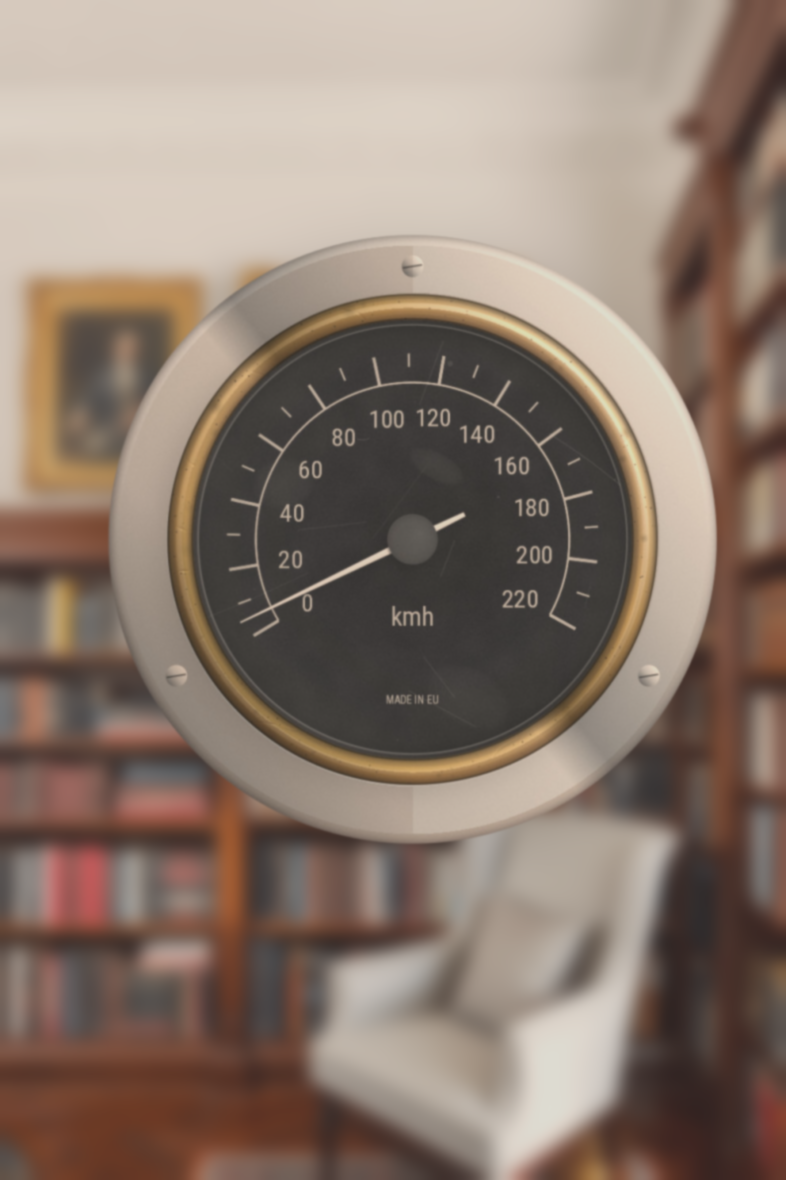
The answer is 5 km/h
